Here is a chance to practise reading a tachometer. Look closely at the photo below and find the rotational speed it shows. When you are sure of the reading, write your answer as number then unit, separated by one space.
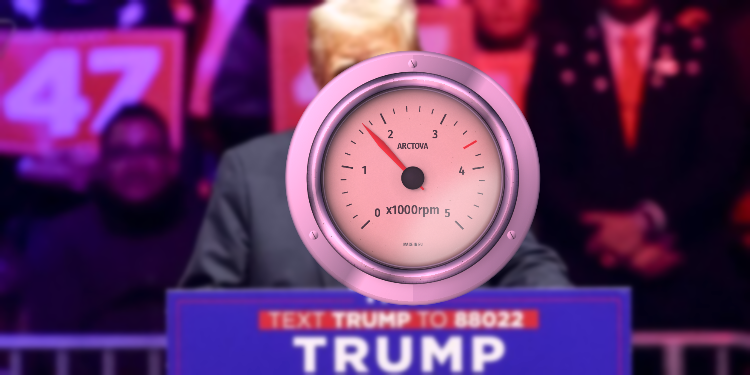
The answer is 1700 rpm
